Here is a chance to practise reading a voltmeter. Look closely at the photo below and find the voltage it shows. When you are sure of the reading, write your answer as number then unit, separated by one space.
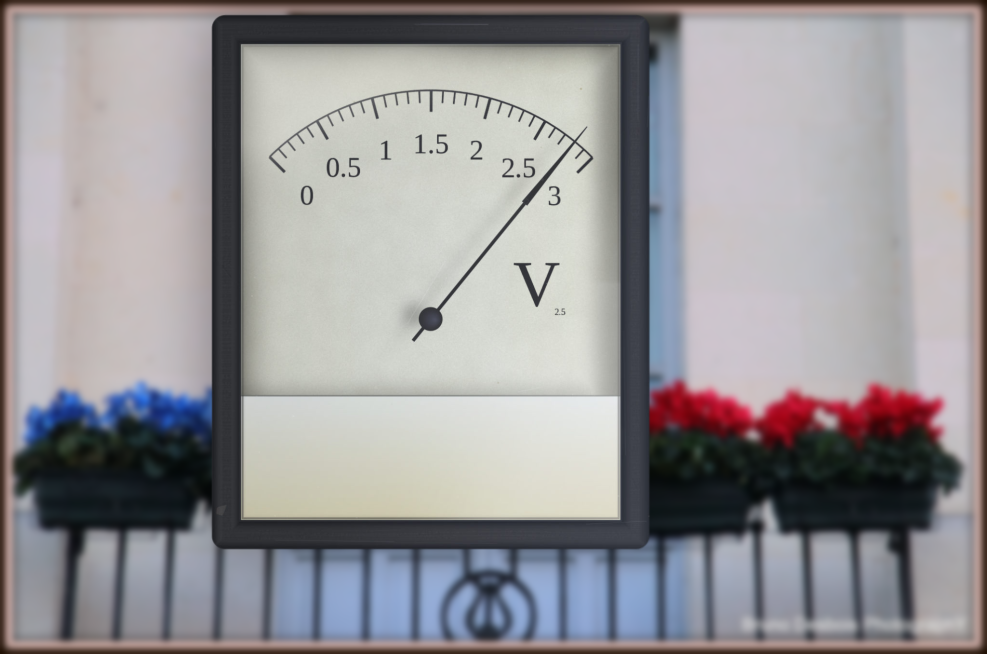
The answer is 2.8 V
